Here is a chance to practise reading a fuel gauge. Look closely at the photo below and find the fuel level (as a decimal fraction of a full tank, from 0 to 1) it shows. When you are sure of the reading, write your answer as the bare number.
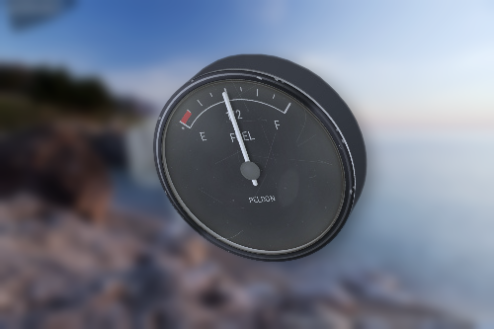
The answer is 0.5
